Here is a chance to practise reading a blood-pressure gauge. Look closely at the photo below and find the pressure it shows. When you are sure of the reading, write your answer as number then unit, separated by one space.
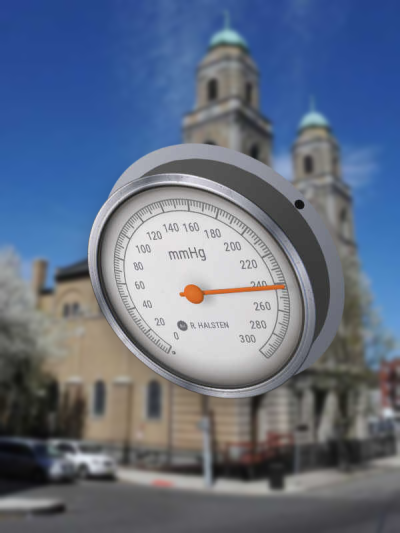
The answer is 240 mmHg
